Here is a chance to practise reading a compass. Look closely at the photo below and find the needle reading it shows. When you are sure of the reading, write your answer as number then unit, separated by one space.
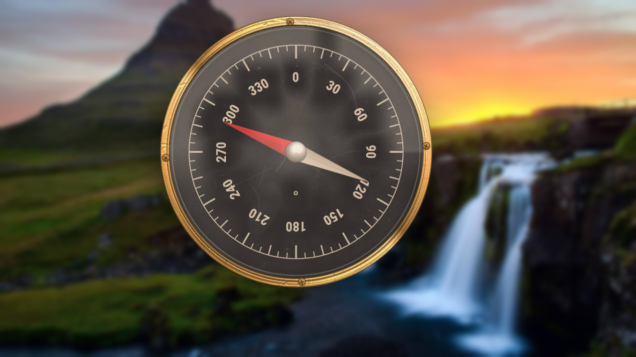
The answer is 292.5 °
